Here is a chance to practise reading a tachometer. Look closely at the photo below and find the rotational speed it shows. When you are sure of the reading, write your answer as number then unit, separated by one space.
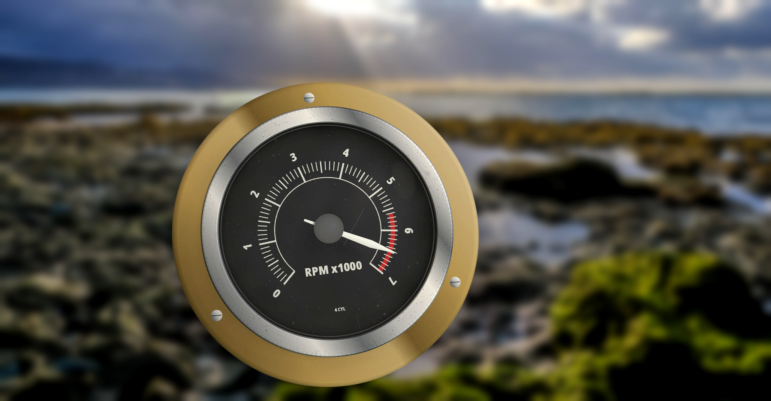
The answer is 6500 rpm
